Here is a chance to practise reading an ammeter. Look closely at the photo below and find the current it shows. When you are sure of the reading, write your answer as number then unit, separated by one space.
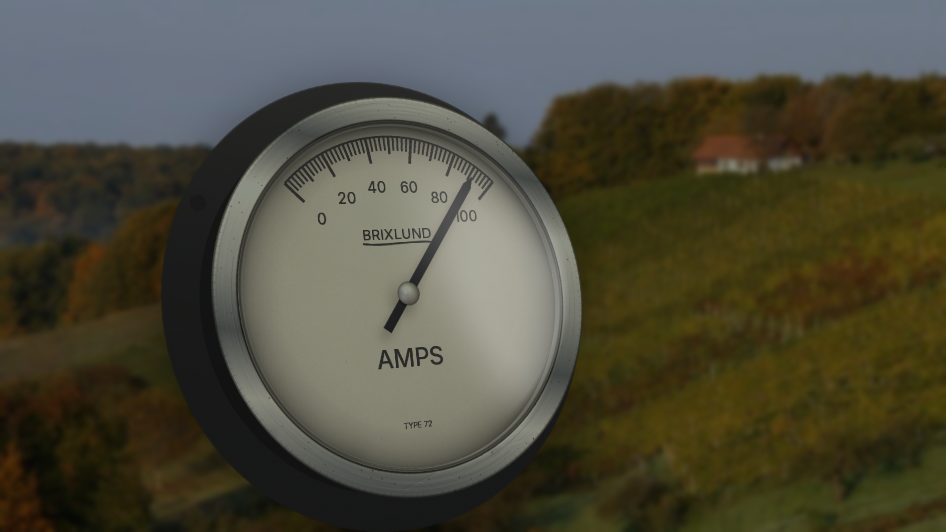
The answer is 90 A
